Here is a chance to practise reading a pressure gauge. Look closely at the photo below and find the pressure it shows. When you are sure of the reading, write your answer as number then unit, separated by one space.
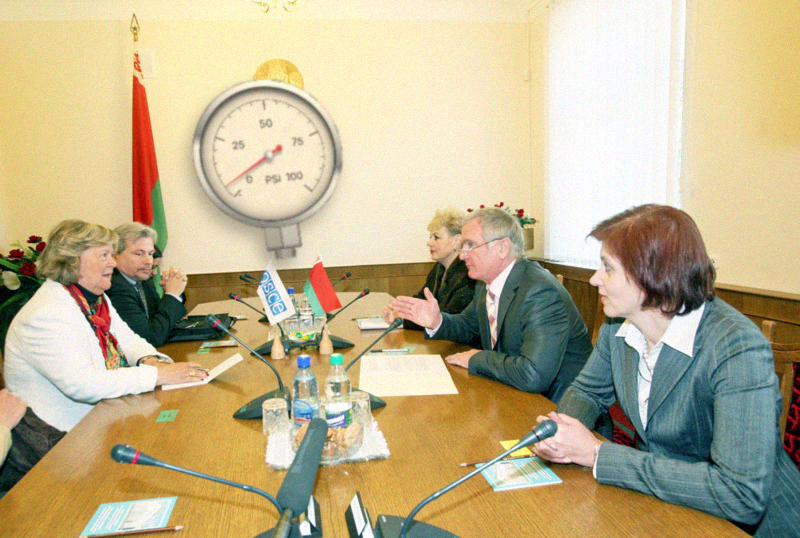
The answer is 5 psi
